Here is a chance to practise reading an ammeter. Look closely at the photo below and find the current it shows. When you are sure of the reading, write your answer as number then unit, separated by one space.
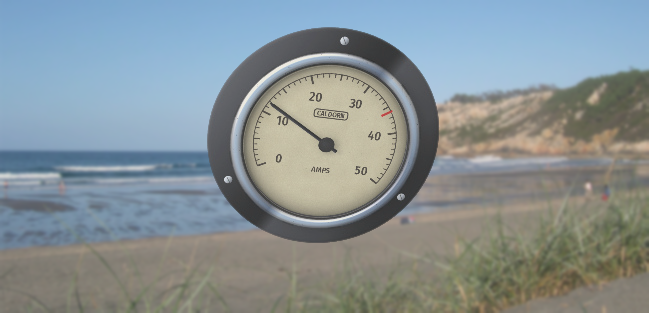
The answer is 12 A
